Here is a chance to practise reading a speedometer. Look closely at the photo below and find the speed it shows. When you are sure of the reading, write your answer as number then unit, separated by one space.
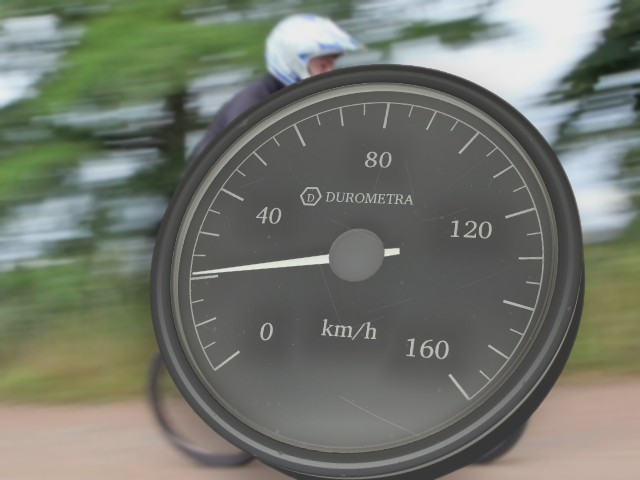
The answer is 20 km/h
